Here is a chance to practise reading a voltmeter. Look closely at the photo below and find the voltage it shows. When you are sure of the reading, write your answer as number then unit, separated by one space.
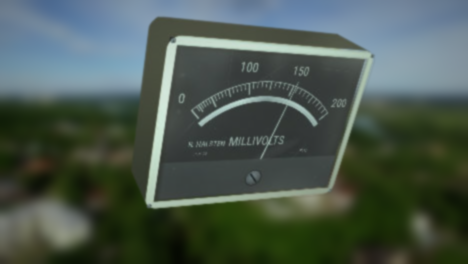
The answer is 150 mV
